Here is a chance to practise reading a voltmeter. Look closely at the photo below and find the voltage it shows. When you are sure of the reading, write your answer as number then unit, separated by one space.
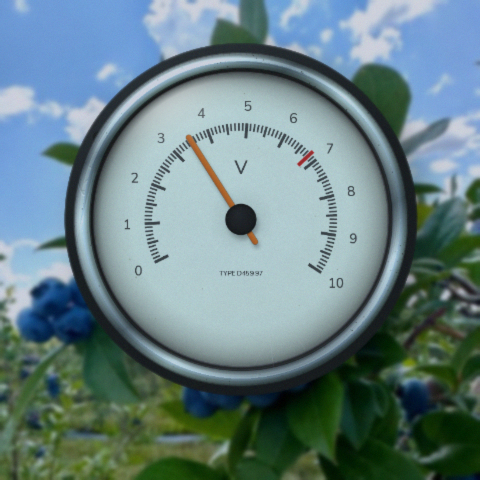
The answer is 3.5 V
